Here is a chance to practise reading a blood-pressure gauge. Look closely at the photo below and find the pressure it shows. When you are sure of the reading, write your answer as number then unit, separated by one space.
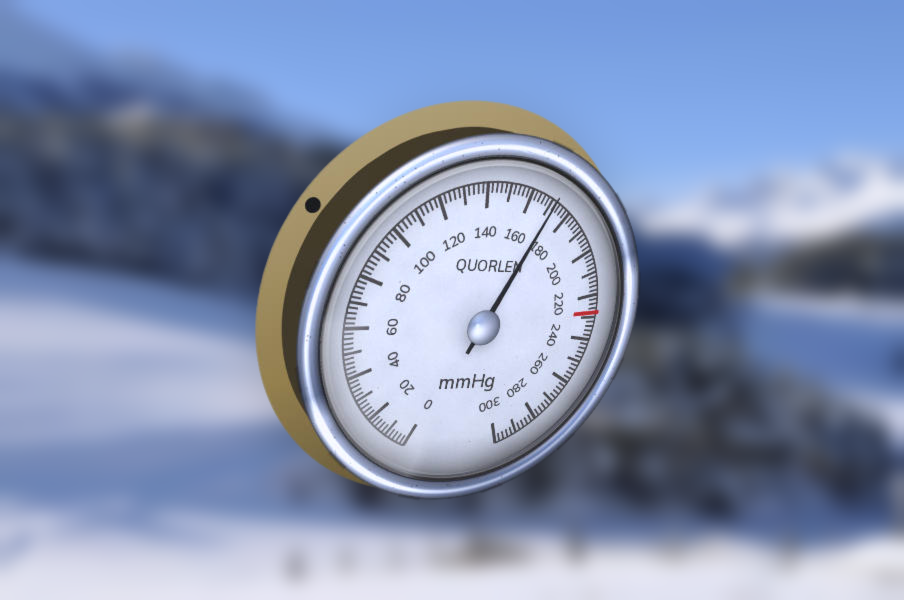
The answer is 170 mmHg
